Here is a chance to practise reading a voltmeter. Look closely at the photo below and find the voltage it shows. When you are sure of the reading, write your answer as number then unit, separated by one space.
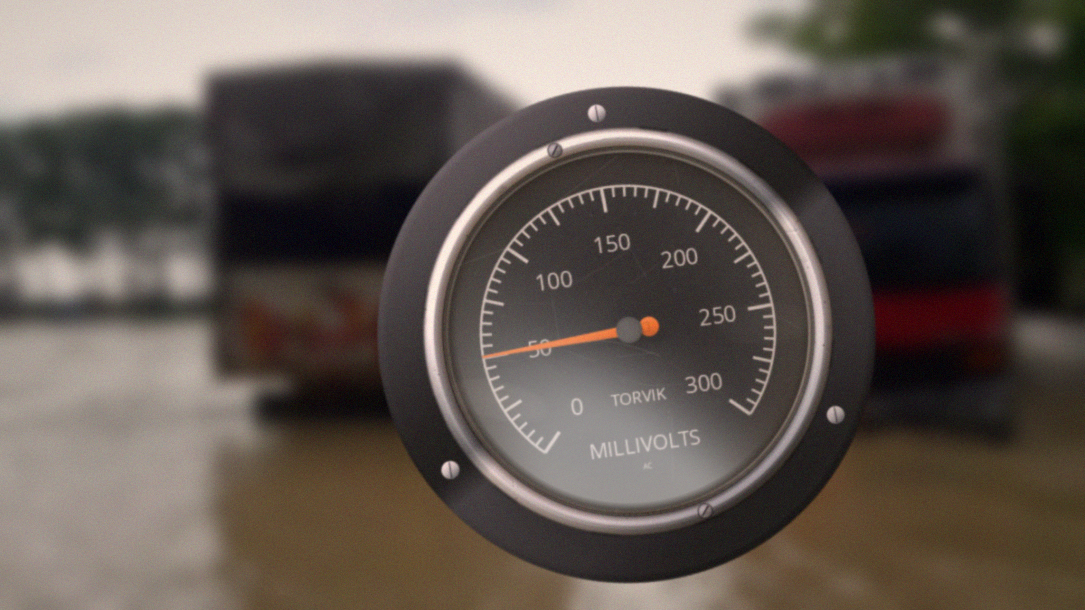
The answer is 50 mV
